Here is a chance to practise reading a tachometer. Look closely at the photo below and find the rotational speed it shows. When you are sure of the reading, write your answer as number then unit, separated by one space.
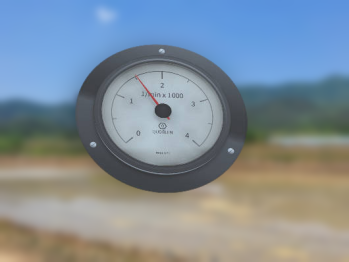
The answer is 1500 rpm
